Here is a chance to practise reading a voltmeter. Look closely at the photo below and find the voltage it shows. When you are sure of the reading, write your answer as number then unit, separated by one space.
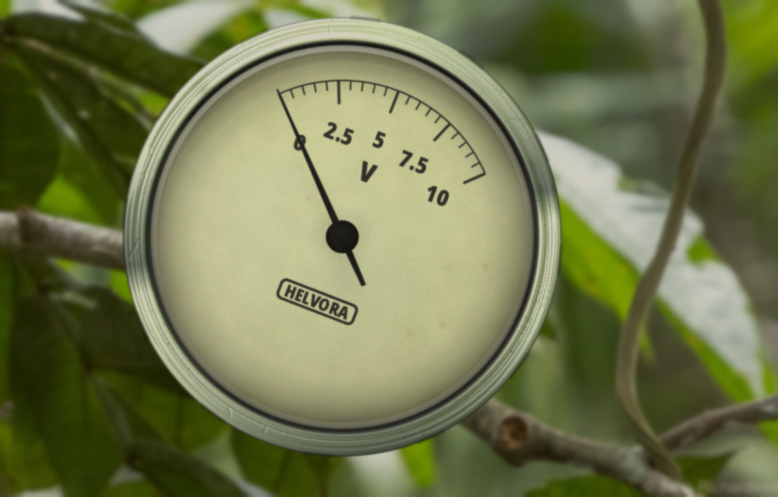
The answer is 0 V
